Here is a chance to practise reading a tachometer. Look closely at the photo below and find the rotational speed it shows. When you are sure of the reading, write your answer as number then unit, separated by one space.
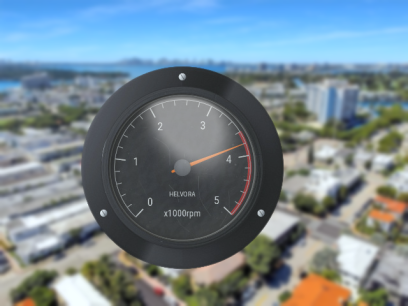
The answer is 3800 rpm
